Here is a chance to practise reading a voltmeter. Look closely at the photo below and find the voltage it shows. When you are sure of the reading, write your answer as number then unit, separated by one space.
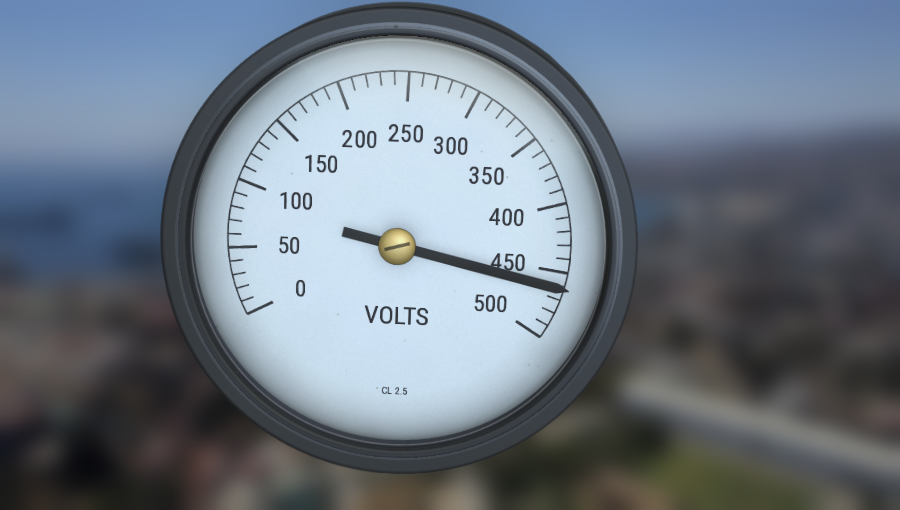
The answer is 460 V
